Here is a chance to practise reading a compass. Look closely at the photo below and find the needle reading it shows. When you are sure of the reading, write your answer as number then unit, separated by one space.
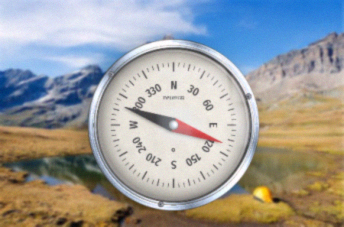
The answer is 110 °
